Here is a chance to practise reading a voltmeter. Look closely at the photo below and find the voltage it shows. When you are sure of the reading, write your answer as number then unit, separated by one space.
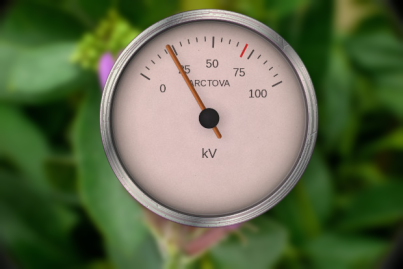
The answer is 22.5 kV
